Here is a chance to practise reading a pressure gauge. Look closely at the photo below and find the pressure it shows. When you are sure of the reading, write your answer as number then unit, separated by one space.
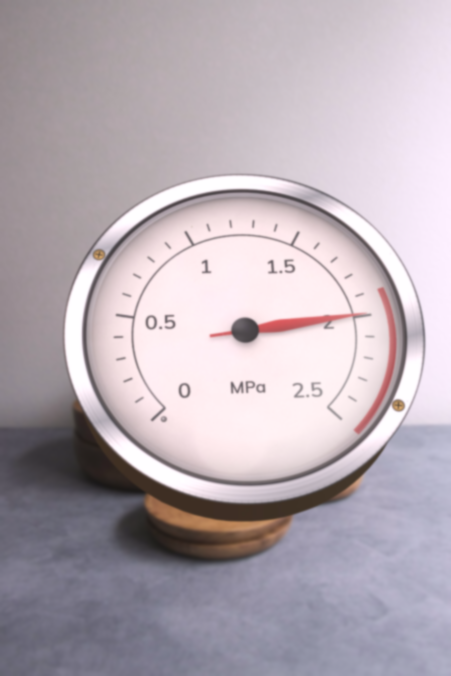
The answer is 2 MPa
